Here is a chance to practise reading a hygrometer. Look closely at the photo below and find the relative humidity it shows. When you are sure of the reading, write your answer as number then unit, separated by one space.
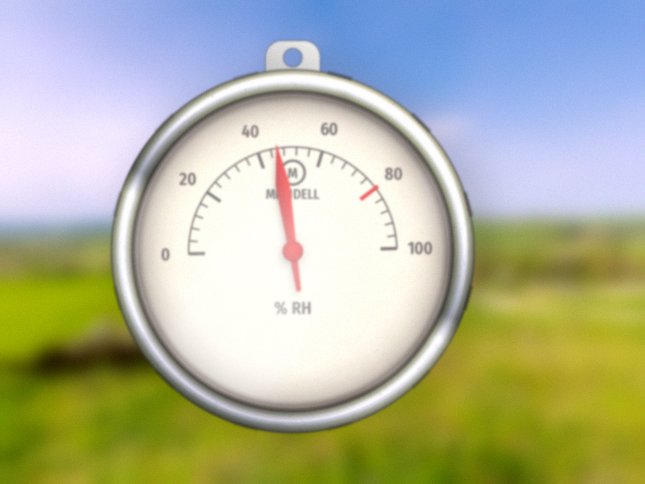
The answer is 46 %
